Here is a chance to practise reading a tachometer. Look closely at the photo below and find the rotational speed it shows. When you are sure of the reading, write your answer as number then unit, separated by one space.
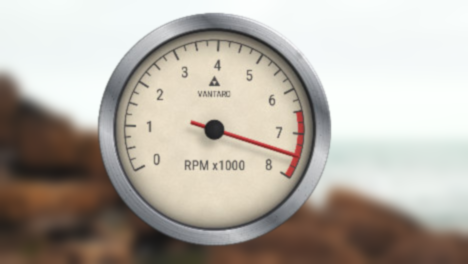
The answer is 7500 rpm
